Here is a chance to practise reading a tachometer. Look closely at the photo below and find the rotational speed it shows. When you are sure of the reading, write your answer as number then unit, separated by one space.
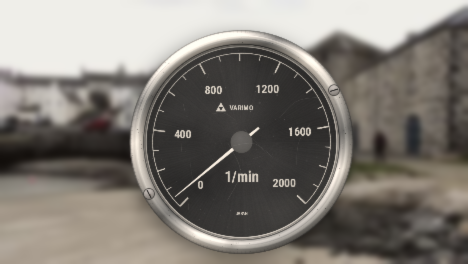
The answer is 50 rpm
